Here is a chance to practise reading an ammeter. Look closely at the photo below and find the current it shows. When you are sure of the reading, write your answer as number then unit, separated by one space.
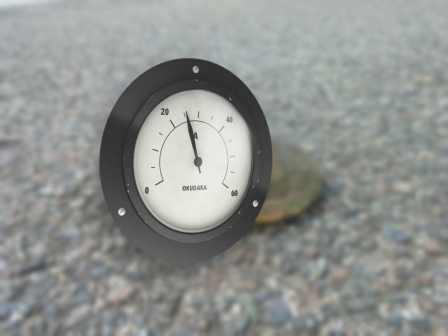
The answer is 25 A
